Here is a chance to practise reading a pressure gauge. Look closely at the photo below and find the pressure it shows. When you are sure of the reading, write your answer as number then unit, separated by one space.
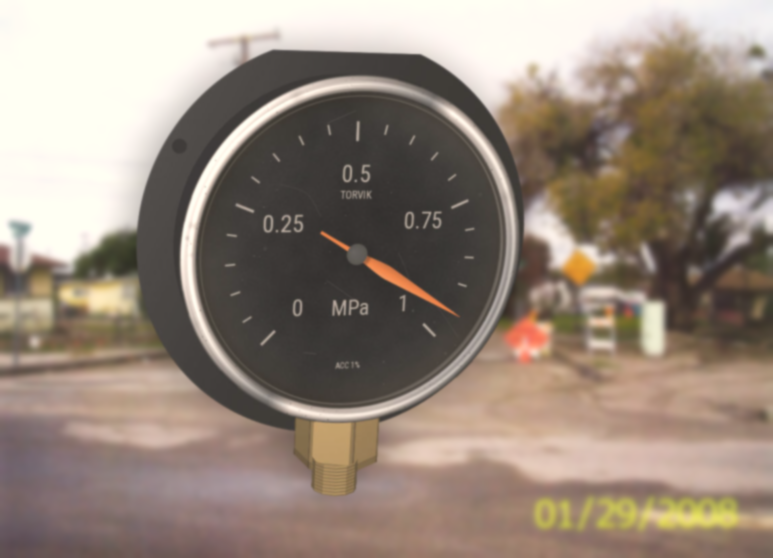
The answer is 0.95 MPa
